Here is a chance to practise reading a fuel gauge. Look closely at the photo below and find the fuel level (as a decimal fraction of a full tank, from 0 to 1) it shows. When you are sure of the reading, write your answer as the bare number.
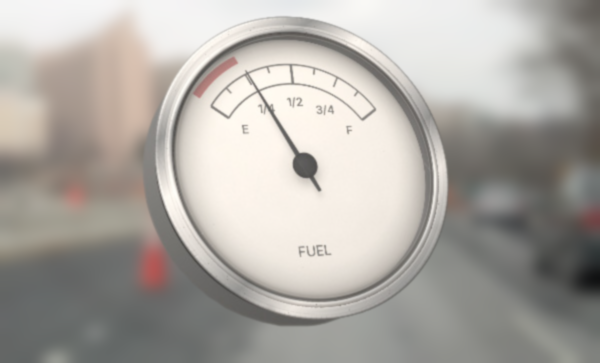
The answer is 0.25
